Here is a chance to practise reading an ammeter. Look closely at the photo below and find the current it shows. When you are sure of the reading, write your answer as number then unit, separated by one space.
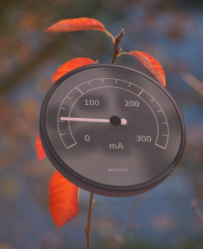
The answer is 40 mA
